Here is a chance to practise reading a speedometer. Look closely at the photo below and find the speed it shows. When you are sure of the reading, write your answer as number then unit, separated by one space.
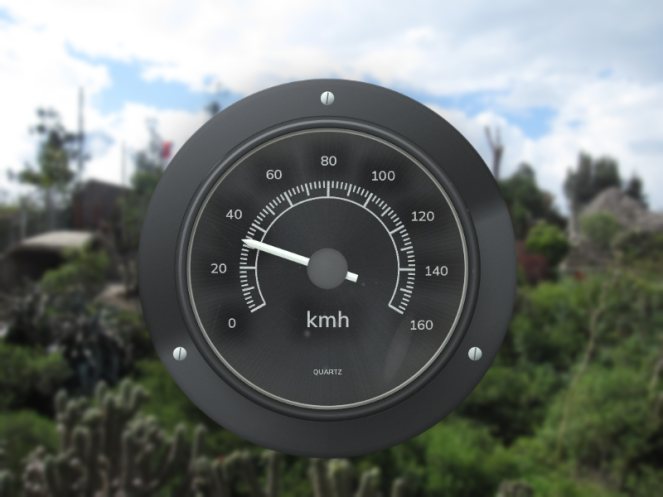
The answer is 32 km/h
